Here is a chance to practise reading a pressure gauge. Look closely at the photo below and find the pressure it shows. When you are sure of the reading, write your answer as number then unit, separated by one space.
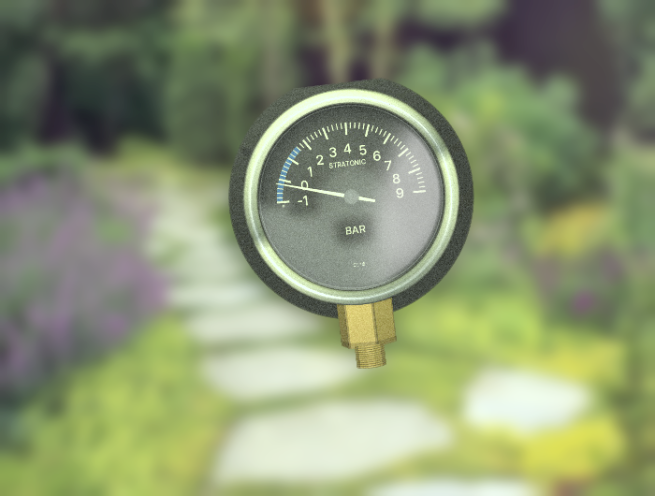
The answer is -0.2 bar
